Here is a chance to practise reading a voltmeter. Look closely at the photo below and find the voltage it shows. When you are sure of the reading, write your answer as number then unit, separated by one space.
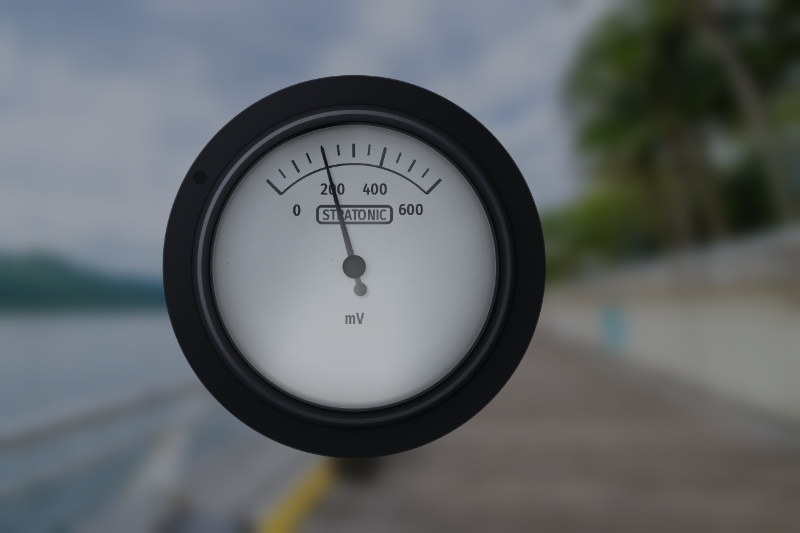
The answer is 200 mV
